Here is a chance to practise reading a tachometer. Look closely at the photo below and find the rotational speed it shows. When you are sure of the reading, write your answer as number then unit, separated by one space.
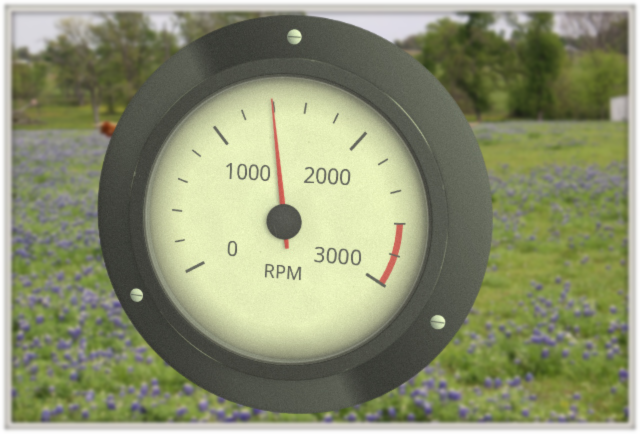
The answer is 1400 rpm
